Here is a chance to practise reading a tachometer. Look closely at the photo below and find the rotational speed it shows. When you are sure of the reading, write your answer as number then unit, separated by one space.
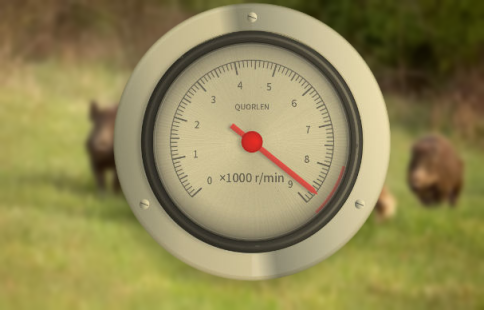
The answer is 8700 rpm
